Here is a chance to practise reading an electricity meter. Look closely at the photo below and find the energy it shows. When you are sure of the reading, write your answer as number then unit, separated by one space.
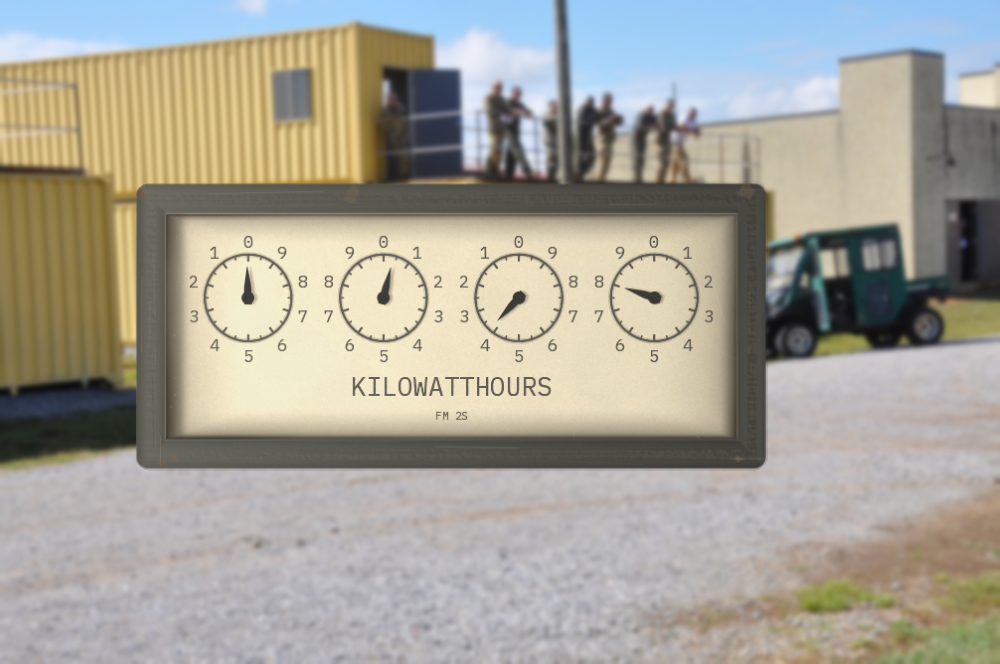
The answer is 38 kWh
